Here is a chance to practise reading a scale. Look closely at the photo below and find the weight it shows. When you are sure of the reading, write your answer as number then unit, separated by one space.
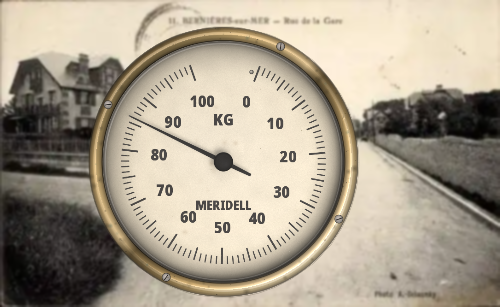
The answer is 86 kg
